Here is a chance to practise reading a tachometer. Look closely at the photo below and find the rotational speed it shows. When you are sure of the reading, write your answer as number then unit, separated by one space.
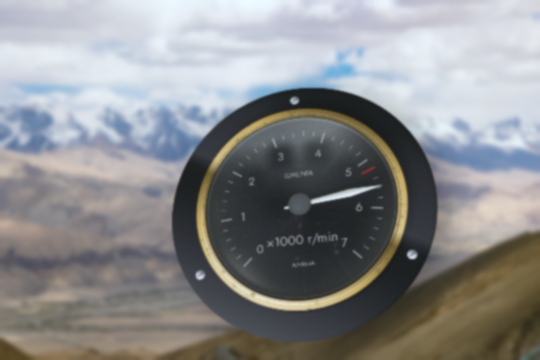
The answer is 5600 rpm
